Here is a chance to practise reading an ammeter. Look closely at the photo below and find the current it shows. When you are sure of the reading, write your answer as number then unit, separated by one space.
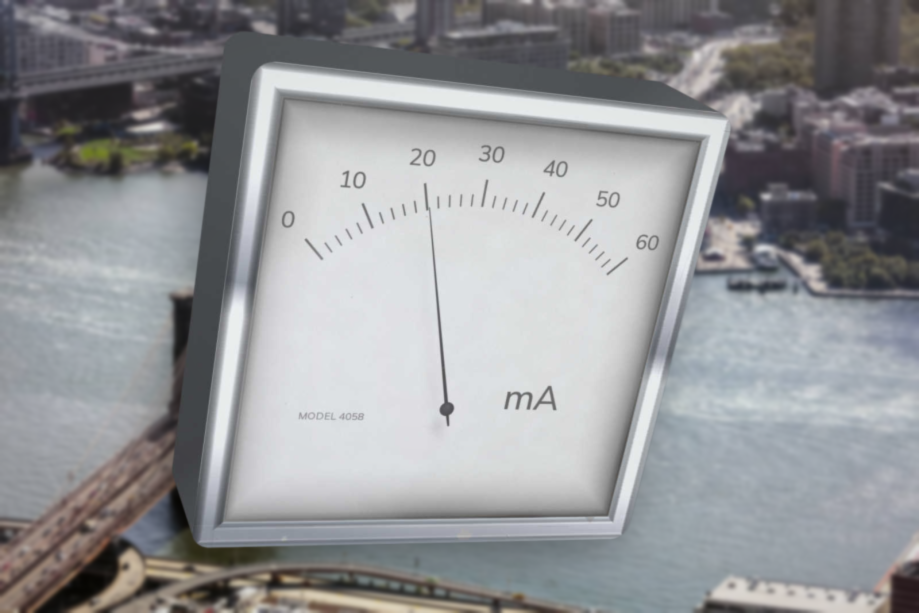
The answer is 20 mA
